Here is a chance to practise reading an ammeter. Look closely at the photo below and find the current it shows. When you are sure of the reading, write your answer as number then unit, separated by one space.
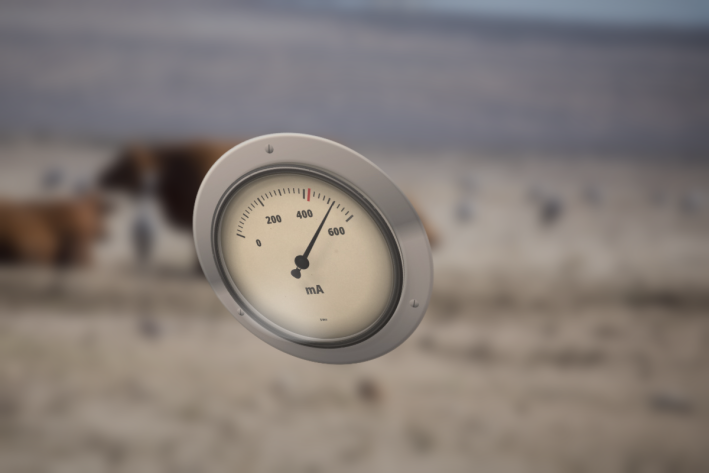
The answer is 520 mA
